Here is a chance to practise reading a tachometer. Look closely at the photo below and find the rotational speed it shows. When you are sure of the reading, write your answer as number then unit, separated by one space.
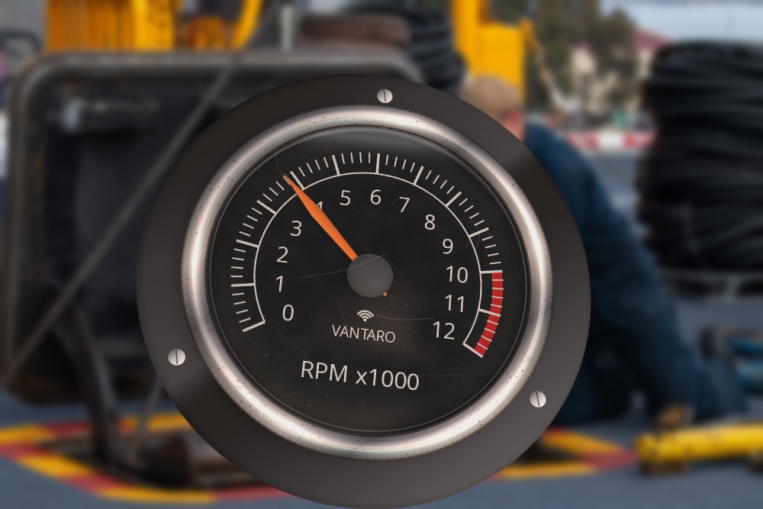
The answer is 3800 rpm
